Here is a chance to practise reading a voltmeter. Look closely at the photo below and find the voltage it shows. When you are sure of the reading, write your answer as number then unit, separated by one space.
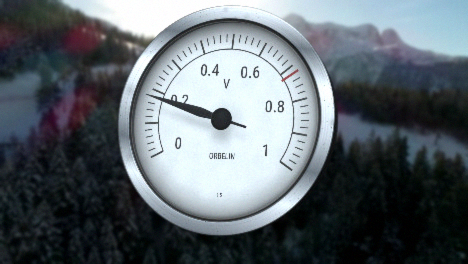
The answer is 0.18 V
